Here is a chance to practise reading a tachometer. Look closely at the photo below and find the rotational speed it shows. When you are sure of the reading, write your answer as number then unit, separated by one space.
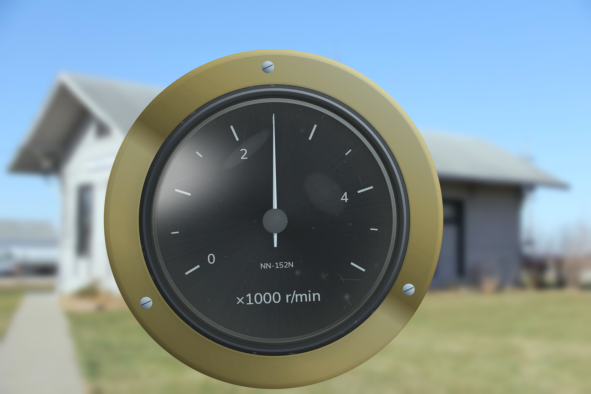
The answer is 2500 rpm
